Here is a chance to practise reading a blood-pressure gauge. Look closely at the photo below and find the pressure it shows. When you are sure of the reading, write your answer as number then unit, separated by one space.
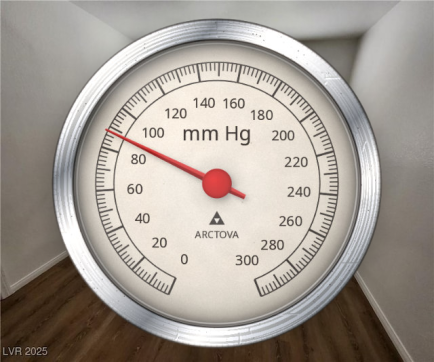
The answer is 88 mmHg
